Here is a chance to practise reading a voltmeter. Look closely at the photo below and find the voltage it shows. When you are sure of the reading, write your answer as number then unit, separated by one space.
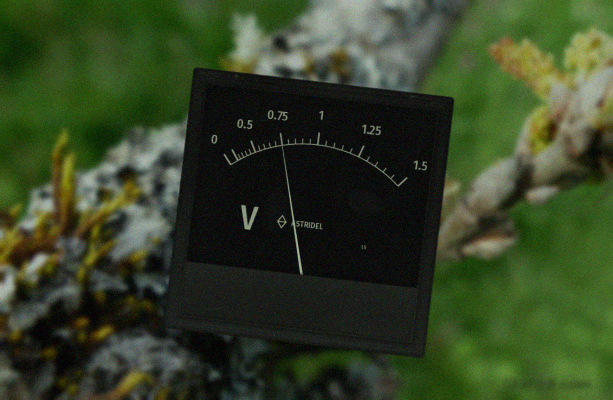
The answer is 0.75 V
